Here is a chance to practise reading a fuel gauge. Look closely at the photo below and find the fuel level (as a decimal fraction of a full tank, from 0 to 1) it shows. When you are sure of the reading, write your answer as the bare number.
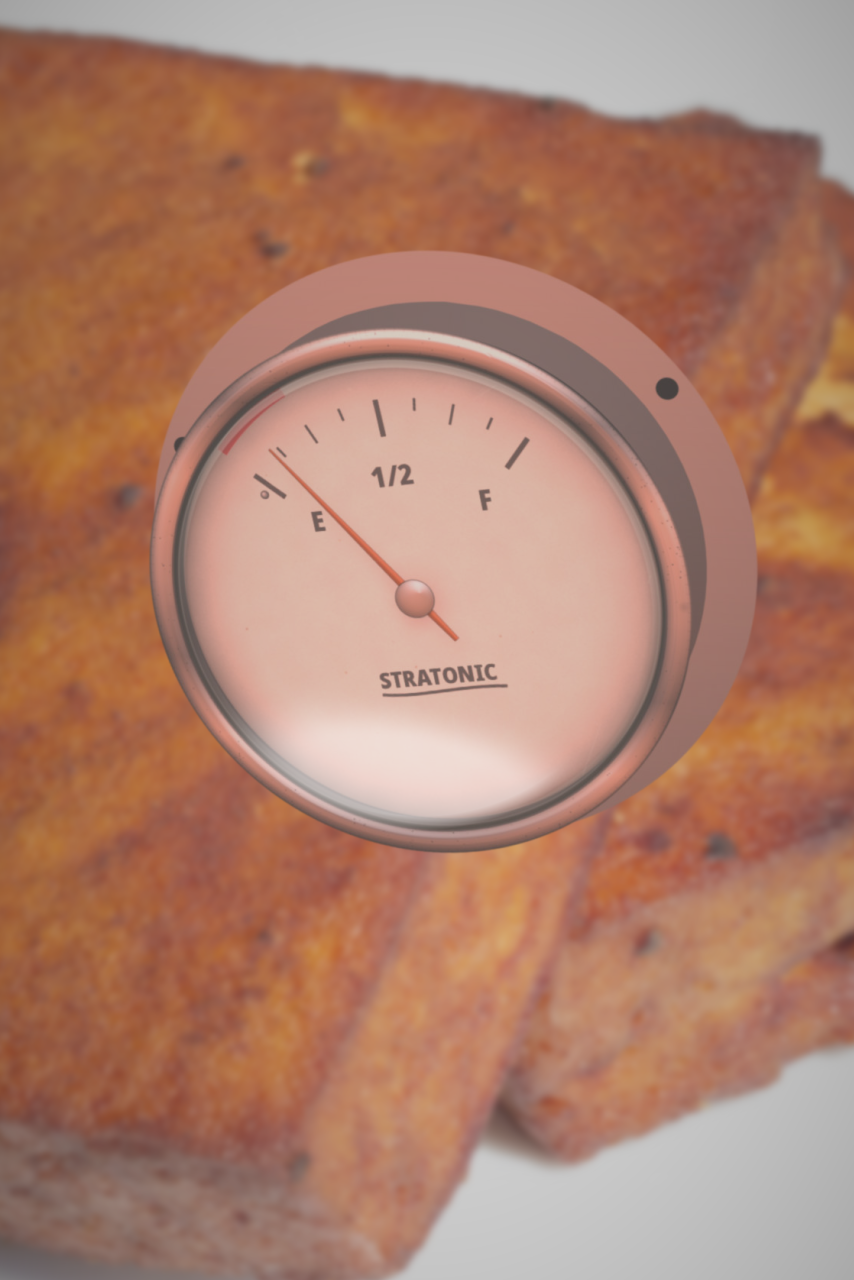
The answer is 0.125
